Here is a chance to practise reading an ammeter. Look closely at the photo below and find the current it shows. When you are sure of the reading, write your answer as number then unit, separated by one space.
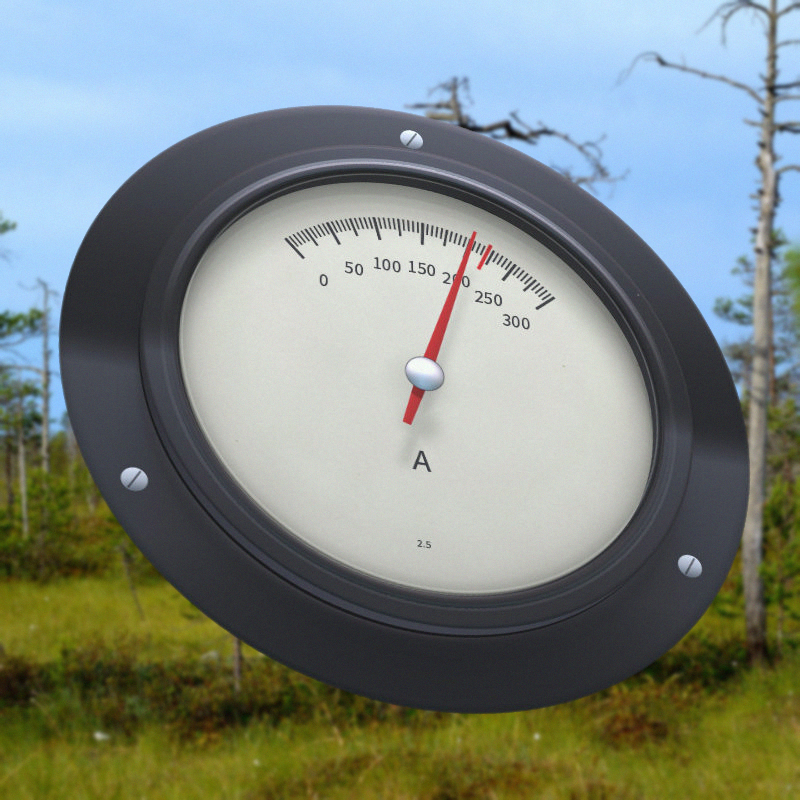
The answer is 200 A
